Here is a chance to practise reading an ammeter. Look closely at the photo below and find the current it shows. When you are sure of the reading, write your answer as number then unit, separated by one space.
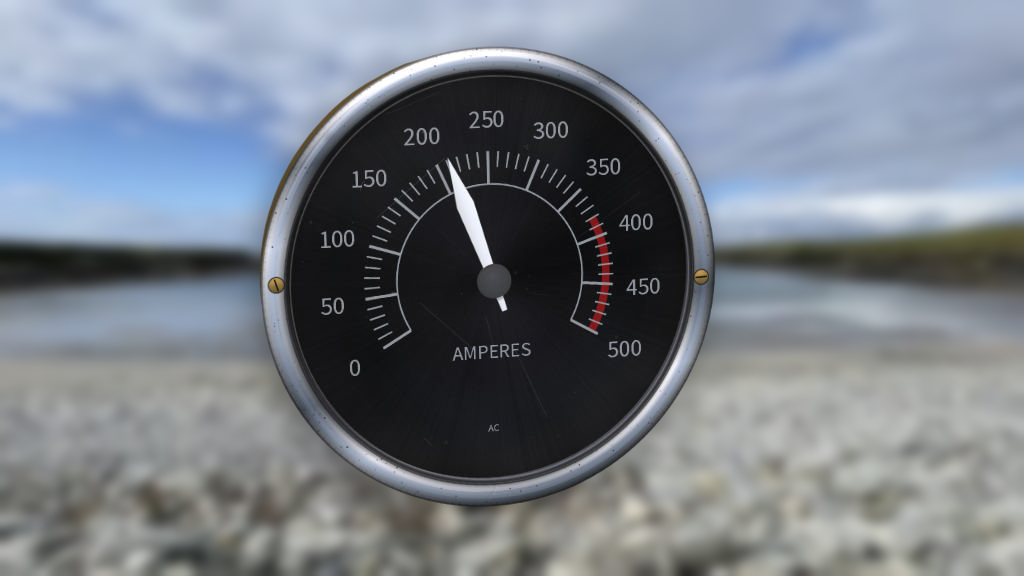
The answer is 210 A
